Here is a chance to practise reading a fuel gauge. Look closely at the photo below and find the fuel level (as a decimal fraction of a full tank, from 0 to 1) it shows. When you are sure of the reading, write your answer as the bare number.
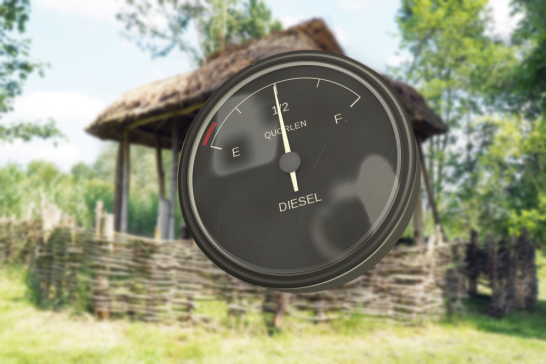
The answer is 0.5
